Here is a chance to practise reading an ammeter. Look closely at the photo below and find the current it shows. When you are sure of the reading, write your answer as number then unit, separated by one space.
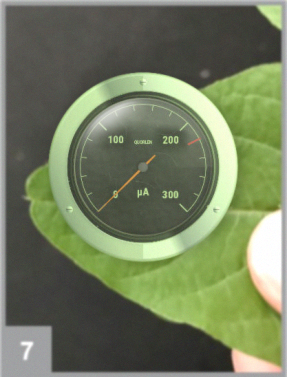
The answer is 0 µA
